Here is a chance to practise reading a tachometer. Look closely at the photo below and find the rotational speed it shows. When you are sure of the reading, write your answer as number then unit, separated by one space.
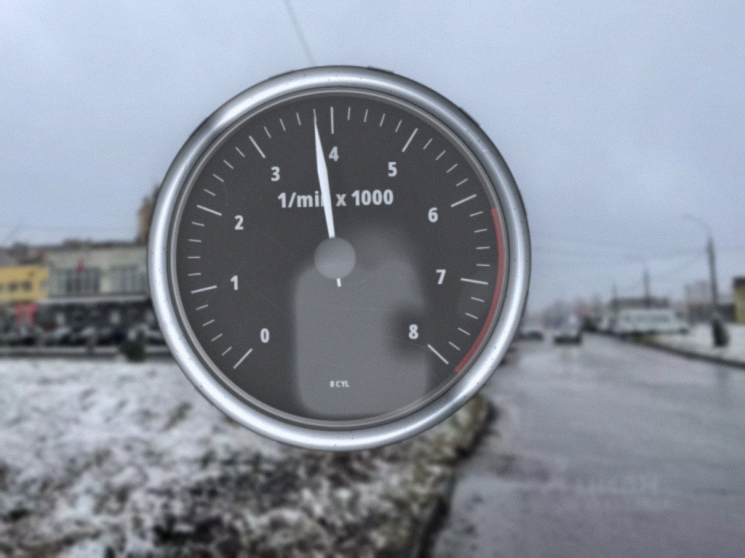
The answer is 3800 rpm
